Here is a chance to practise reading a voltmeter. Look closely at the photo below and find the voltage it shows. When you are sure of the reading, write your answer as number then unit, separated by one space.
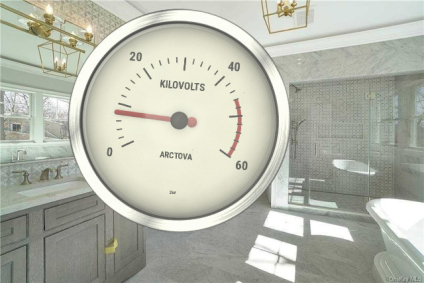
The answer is 8 kV
